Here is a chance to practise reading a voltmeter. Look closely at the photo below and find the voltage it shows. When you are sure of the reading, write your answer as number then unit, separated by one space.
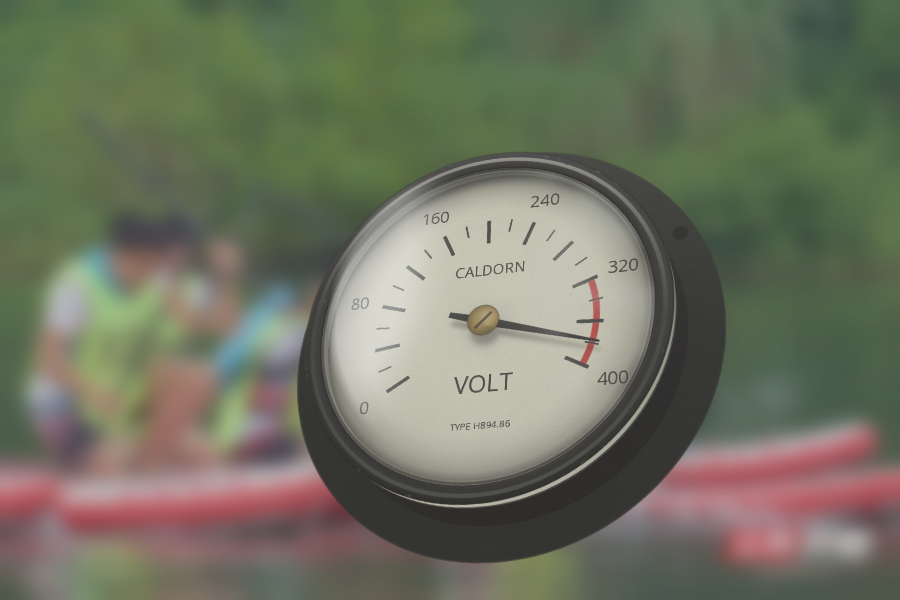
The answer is 380 V
